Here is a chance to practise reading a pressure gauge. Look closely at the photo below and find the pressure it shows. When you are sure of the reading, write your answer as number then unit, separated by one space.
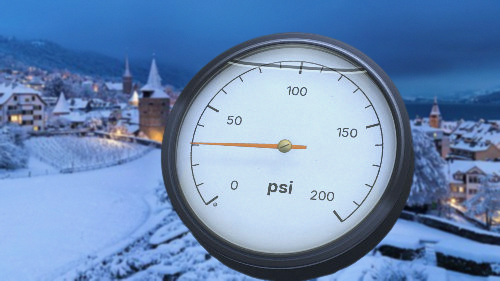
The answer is 30 psi
